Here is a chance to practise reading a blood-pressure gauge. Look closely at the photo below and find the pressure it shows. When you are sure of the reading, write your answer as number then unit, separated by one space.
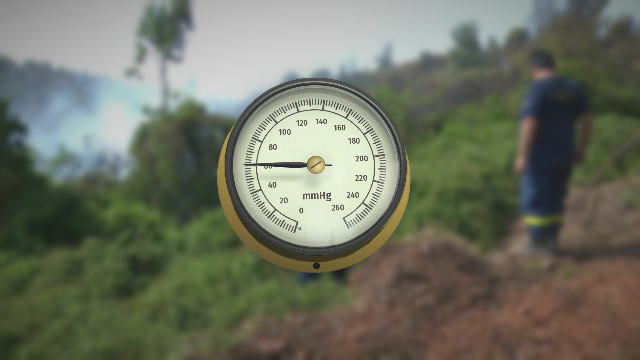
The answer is 60 mmHg
